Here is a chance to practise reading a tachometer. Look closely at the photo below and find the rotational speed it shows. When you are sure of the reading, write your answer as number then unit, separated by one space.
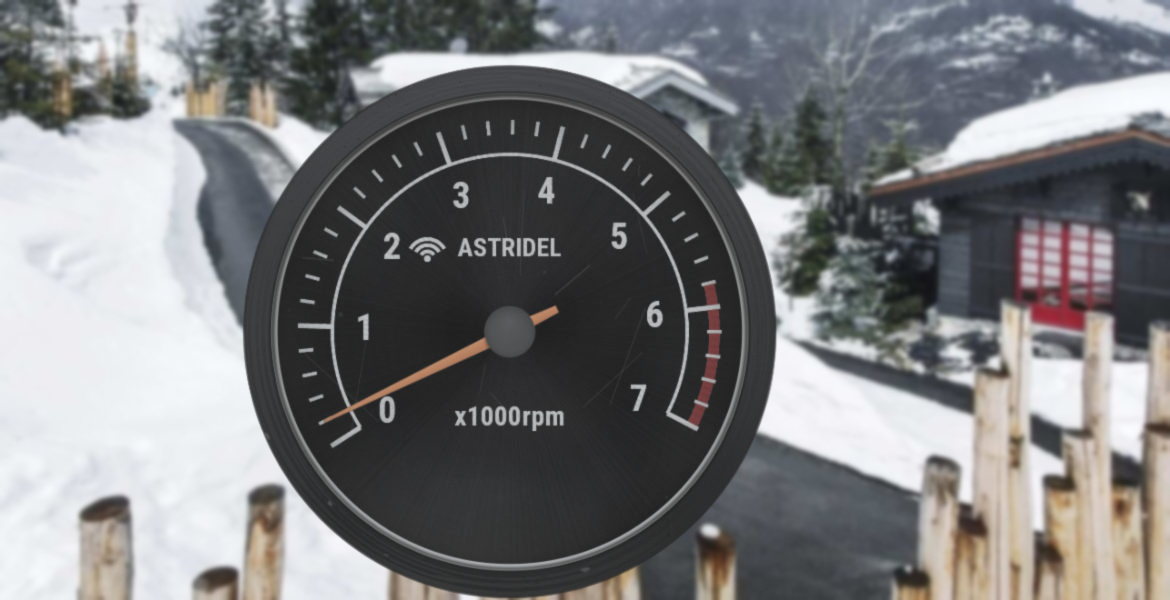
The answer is 200 rpm
